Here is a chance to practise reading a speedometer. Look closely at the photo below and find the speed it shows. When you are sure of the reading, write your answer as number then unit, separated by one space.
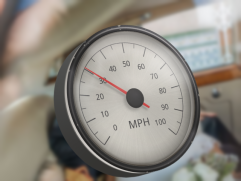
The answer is 30 mph
